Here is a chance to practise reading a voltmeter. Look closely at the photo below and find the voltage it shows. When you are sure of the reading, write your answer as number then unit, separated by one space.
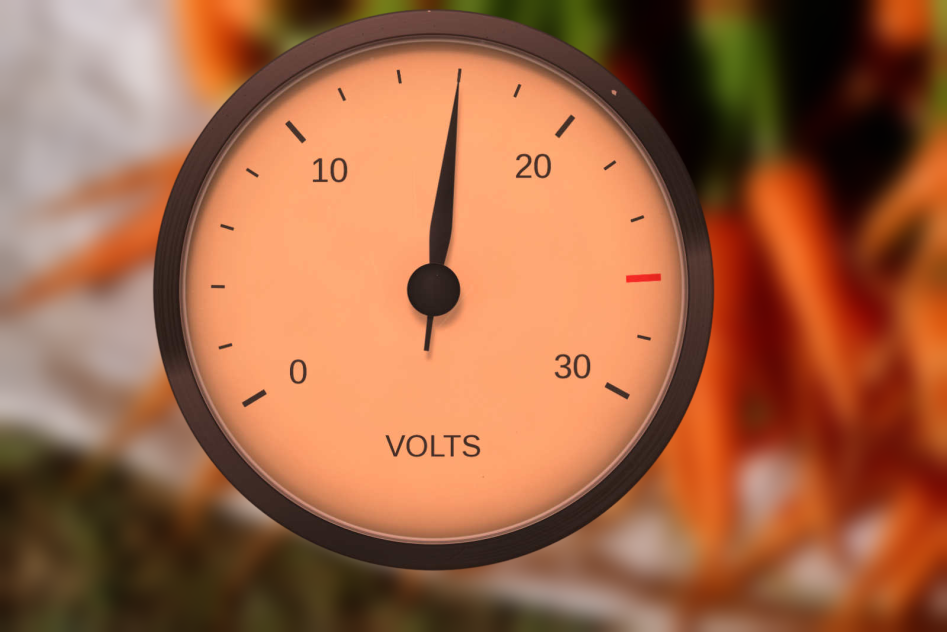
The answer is 16 V
